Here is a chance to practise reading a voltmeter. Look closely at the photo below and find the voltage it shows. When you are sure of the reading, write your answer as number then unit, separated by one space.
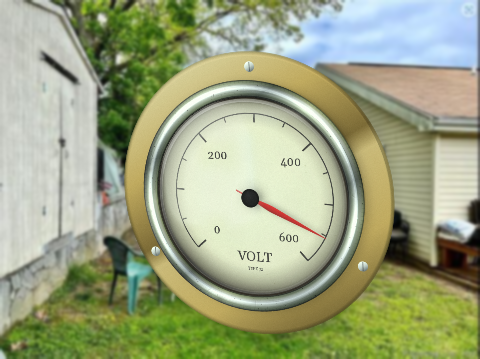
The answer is 550 V
